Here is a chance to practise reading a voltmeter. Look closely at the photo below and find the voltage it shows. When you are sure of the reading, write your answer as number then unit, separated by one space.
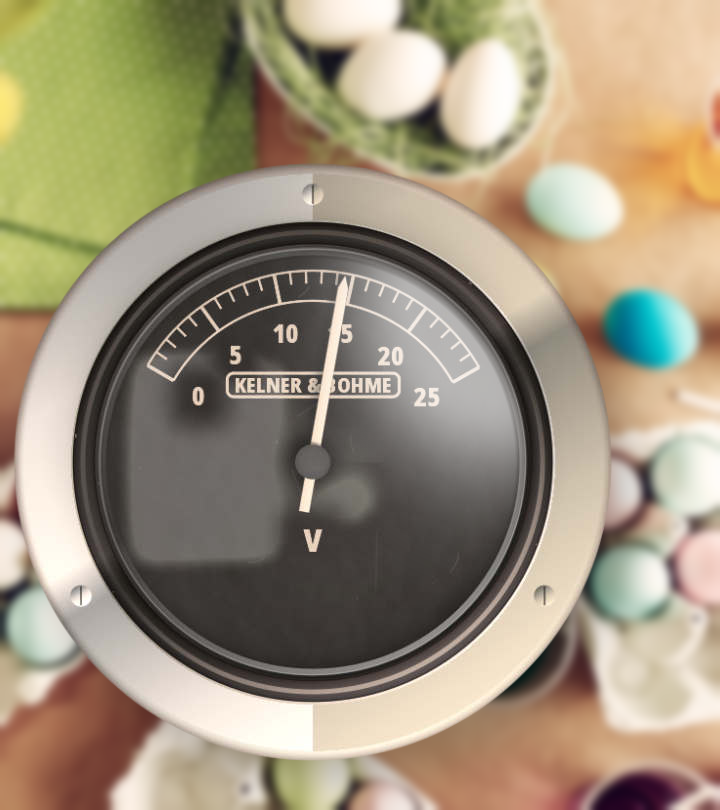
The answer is 14.5 V
